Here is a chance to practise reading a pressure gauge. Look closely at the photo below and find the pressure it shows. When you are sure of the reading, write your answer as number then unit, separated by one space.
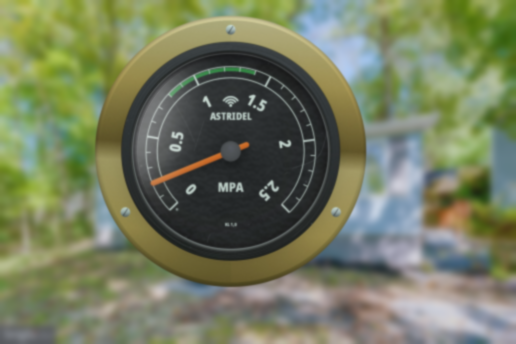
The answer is 0.2 MPa
